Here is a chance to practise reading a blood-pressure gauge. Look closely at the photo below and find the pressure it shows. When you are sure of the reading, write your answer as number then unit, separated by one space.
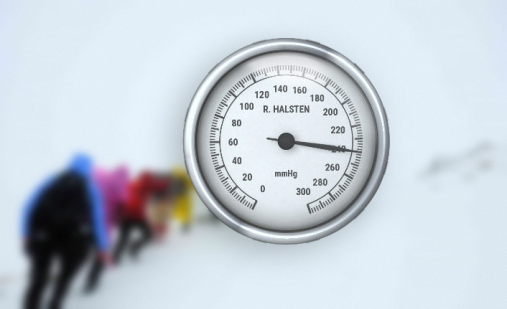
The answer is 240 mmHg
